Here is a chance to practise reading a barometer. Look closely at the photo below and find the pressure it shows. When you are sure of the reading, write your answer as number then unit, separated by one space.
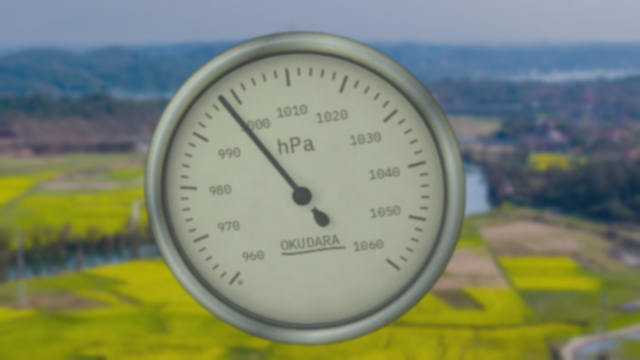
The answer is 998 hPa
